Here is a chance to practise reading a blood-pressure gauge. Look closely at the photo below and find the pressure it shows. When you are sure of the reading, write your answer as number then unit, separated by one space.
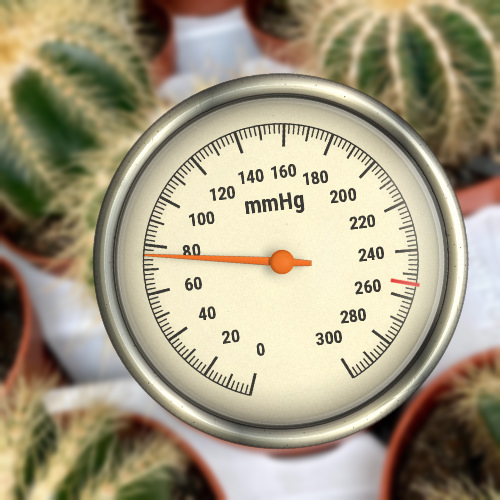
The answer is 76 mmHg
